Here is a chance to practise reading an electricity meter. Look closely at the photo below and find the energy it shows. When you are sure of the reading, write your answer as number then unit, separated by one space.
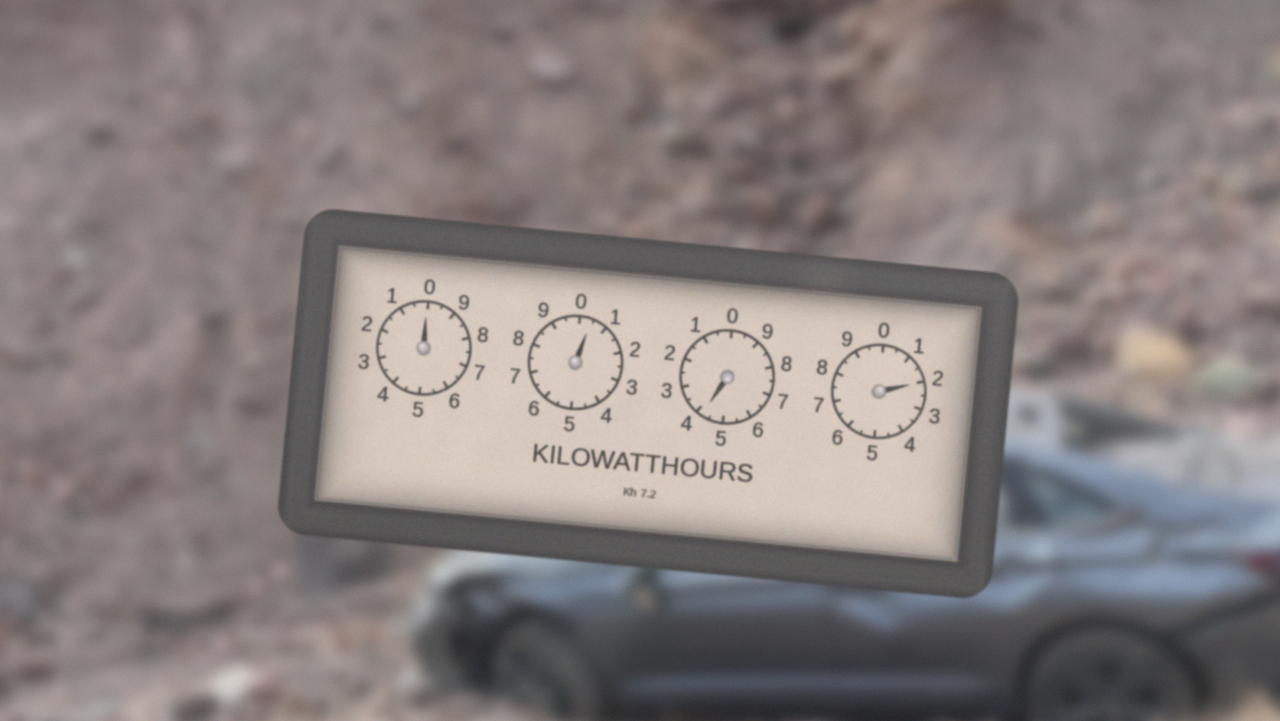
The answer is 42 kWh
